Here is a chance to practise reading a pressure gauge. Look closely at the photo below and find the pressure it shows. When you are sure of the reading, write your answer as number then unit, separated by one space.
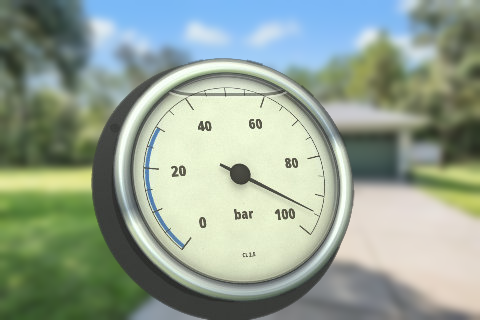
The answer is 95 bar
